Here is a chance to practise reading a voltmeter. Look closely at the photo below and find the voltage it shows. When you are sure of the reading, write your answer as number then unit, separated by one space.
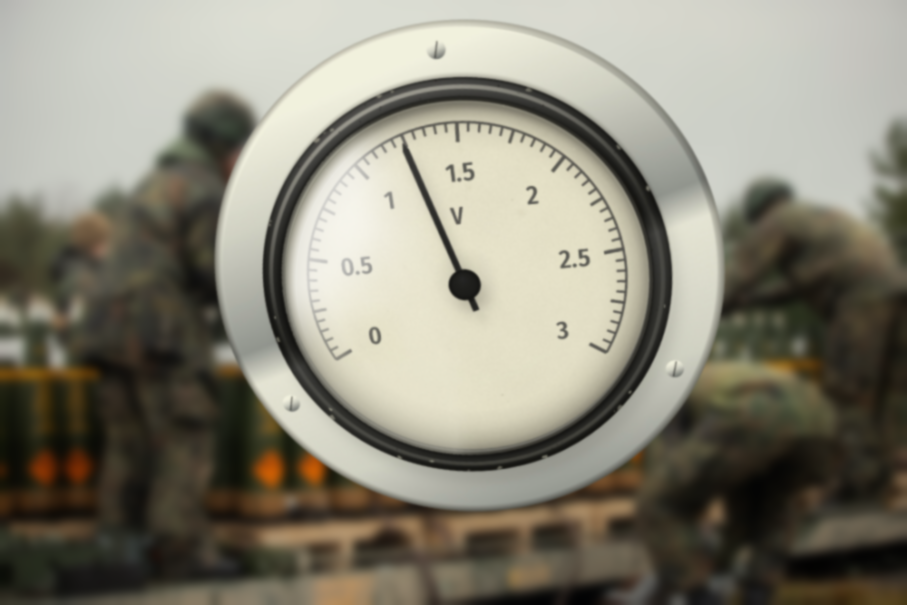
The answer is 1.25 V
